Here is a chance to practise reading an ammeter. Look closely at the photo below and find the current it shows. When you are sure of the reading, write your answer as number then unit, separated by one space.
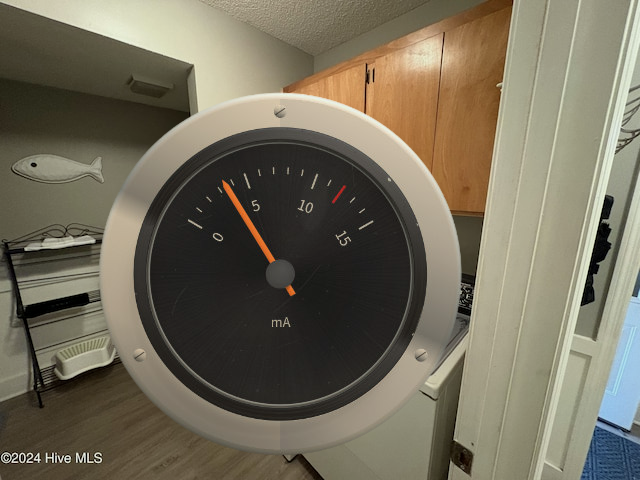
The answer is 3.5 mA
